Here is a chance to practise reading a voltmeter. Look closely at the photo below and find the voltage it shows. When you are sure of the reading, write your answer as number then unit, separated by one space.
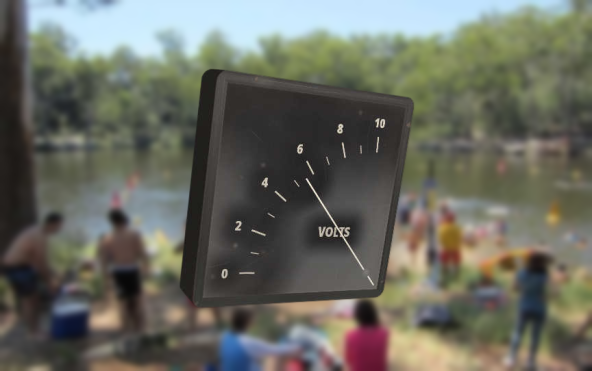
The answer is 5.5 V
